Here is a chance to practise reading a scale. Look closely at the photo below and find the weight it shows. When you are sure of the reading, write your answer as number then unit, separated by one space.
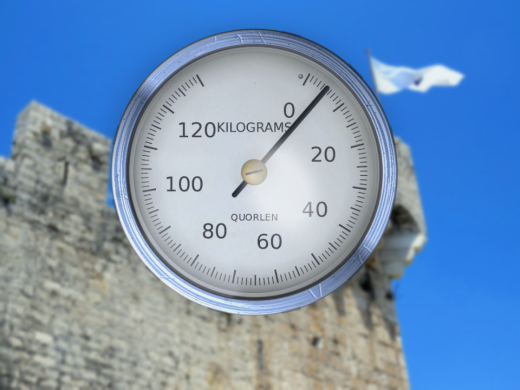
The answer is 5 kg
